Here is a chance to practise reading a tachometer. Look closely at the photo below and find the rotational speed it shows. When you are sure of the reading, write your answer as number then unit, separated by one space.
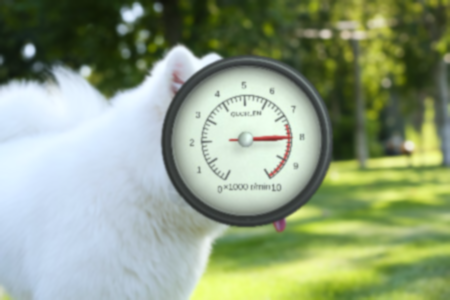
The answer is 8000 rpm
